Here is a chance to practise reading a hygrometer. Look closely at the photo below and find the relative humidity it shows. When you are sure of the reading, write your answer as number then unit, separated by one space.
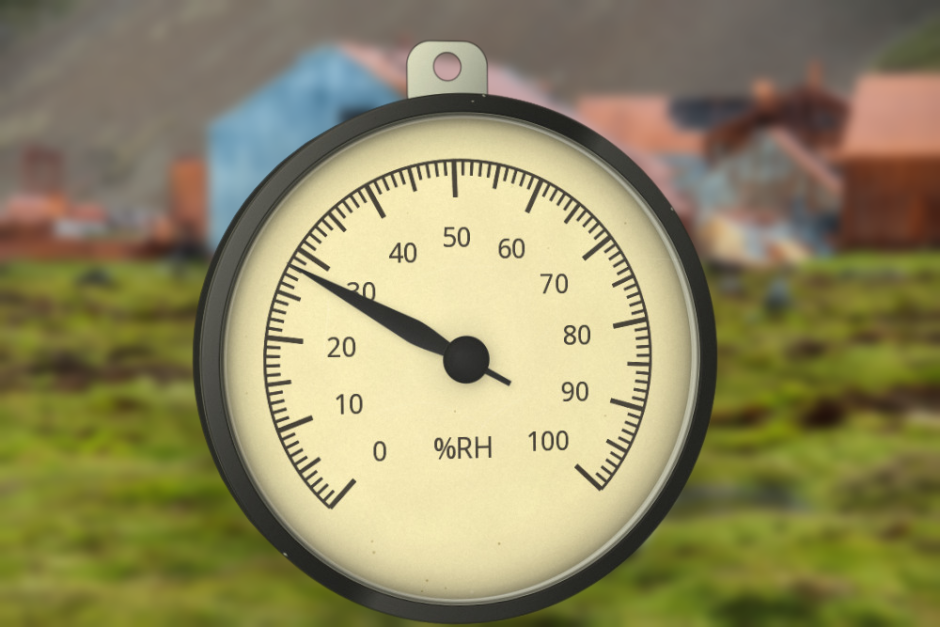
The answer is 28 %
